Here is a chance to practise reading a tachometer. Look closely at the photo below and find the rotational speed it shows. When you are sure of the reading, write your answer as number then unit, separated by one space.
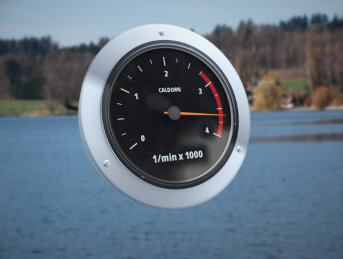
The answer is 3625 rpm
